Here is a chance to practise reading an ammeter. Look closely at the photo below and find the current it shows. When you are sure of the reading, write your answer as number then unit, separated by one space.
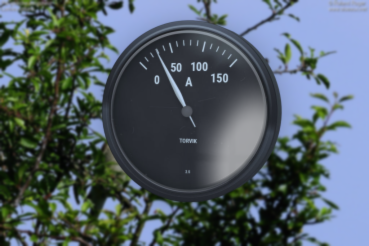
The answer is 30 A
